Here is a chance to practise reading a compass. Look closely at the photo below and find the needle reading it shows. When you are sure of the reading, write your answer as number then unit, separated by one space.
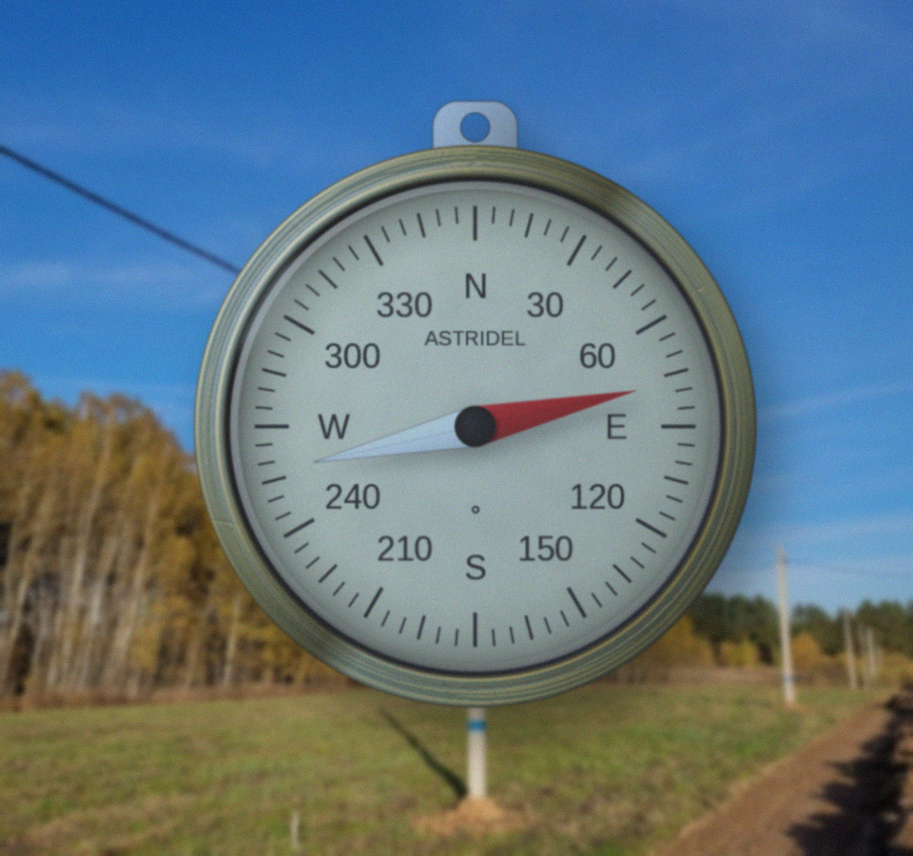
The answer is 77.5 °
